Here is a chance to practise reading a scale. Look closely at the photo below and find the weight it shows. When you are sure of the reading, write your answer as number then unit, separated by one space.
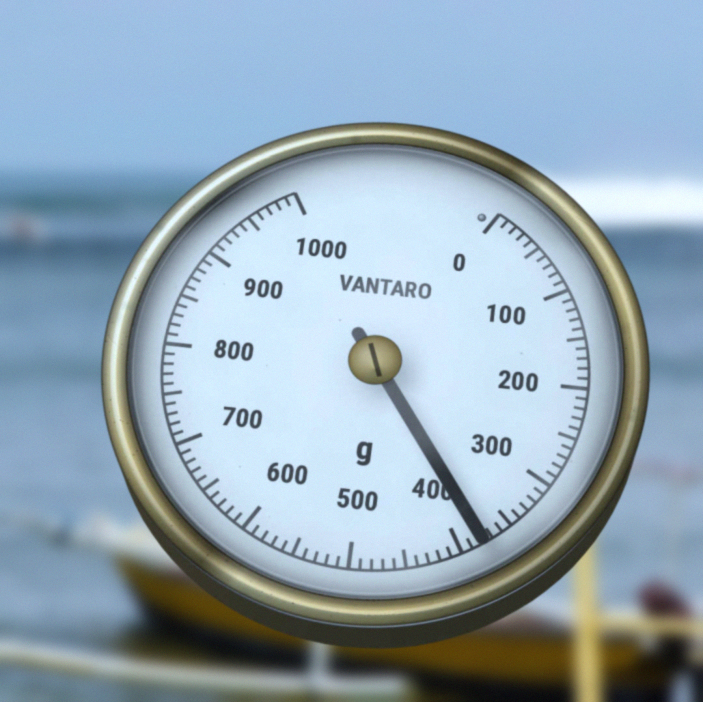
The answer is 380 g
